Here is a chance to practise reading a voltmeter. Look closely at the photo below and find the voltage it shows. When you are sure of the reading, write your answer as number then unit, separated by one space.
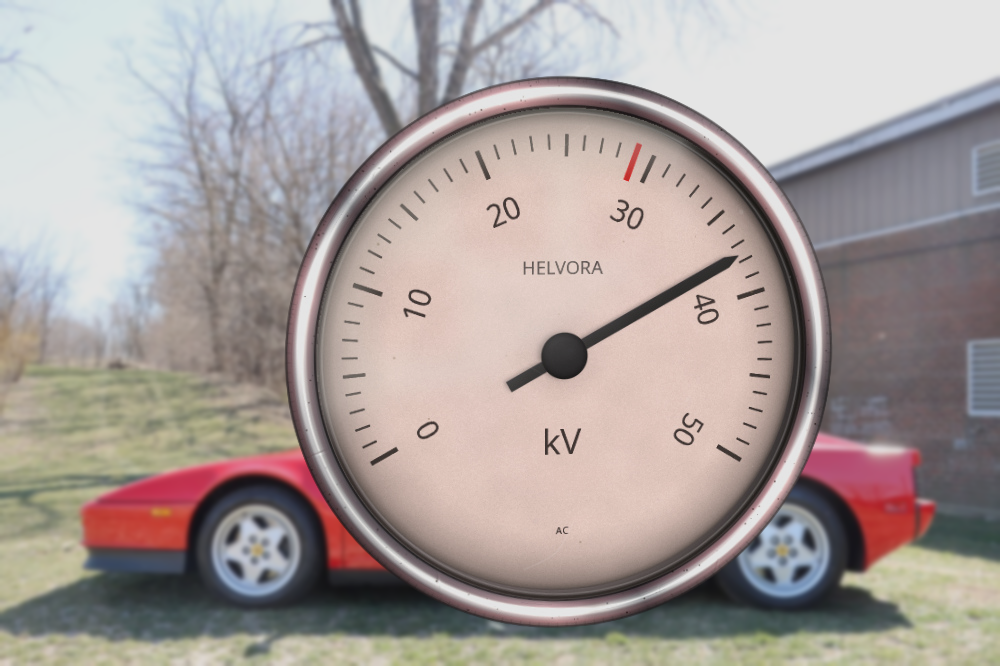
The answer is 37.5 kV
